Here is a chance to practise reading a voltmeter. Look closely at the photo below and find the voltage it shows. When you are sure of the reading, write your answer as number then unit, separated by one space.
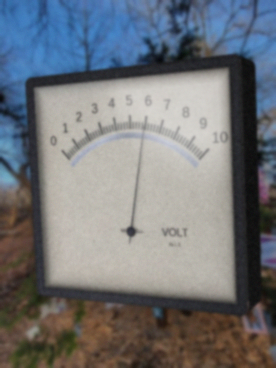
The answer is 6 V
